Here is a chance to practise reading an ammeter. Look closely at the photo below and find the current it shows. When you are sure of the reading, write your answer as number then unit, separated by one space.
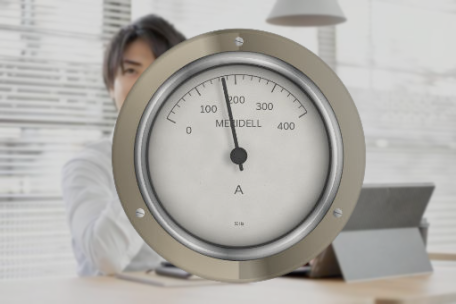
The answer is 170 A
